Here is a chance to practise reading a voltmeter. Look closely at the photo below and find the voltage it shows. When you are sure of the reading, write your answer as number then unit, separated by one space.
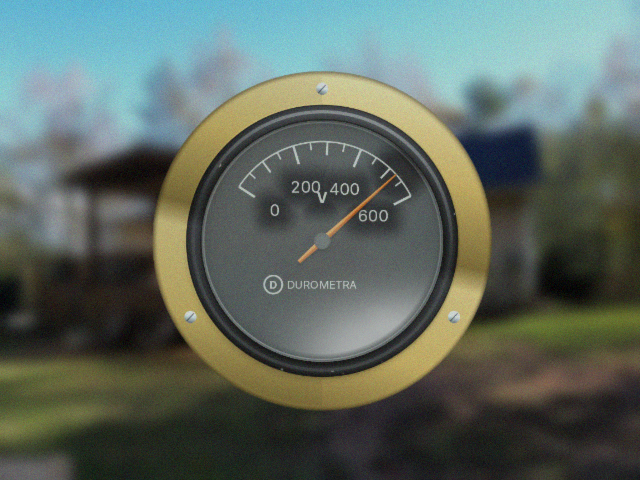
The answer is 525 V
